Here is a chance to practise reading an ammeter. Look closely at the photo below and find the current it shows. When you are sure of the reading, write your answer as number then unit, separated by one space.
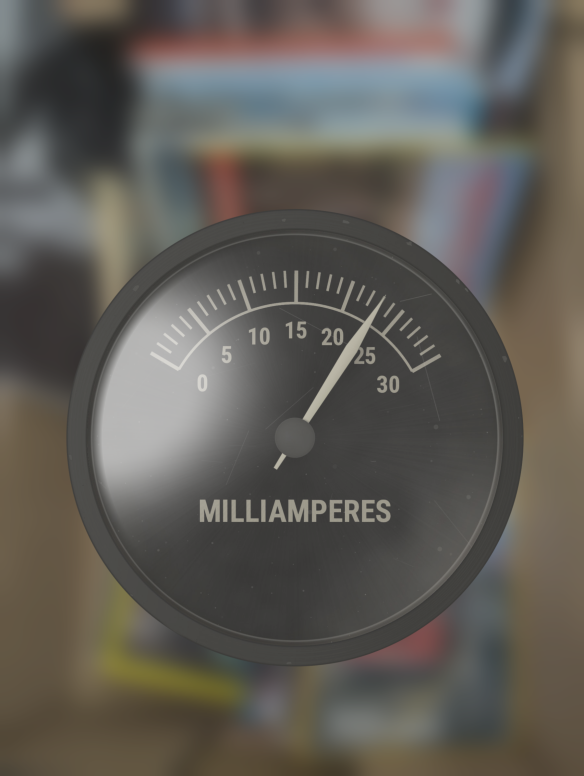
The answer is 23 mA
